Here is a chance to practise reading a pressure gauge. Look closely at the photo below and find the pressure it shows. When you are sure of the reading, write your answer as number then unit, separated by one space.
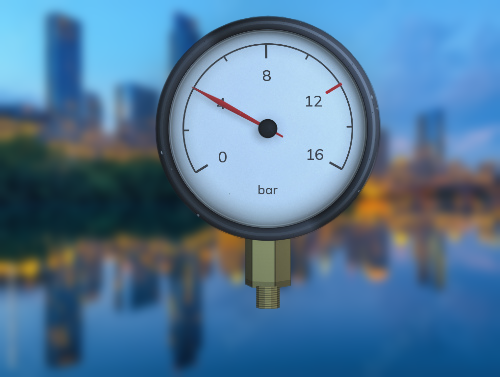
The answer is 4 bar
